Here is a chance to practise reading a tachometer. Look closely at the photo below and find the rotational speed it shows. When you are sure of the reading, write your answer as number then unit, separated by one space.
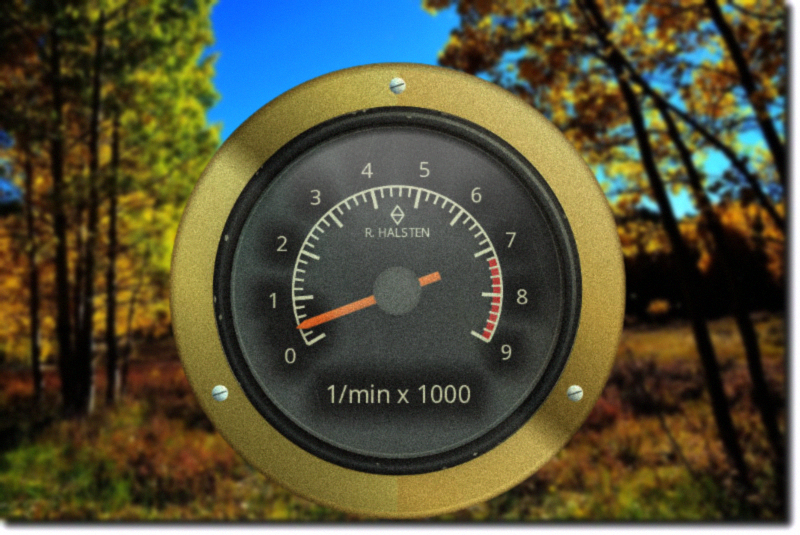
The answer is 400 rpm
